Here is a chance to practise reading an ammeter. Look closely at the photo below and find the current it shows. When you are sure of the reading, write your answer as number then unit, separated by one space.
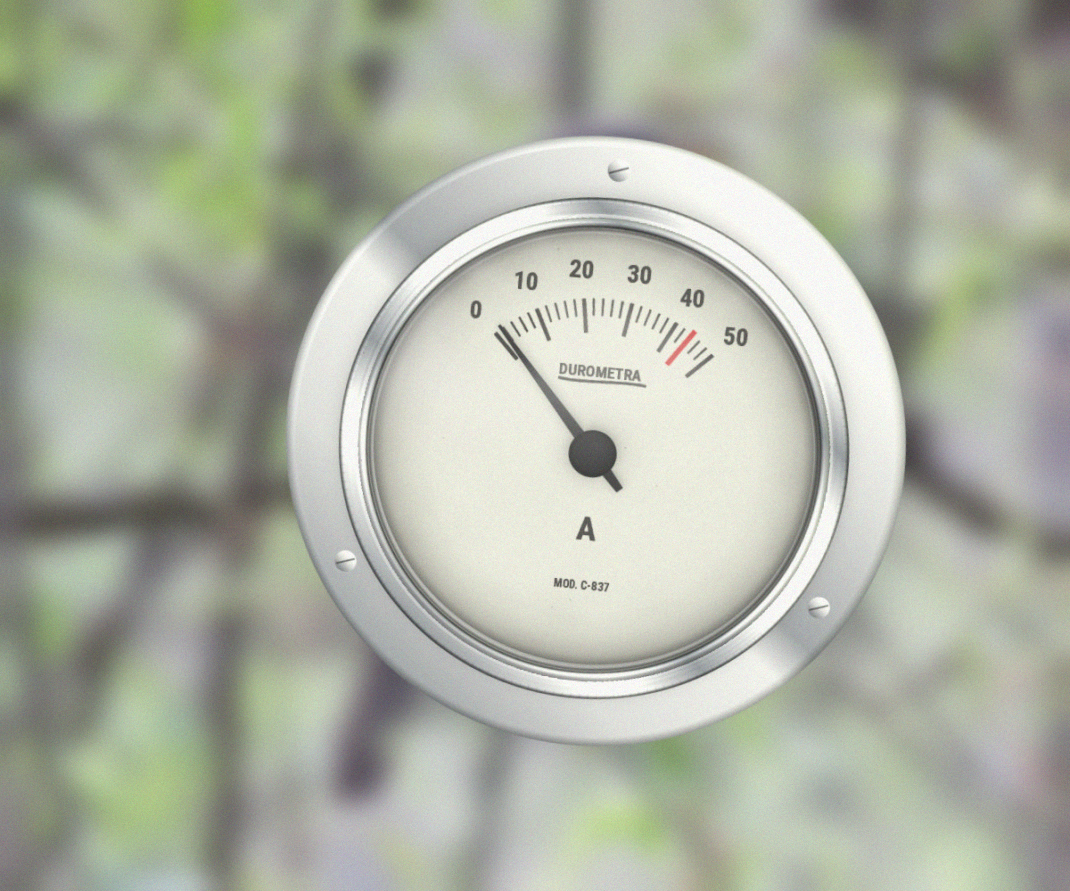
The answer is 2 A
